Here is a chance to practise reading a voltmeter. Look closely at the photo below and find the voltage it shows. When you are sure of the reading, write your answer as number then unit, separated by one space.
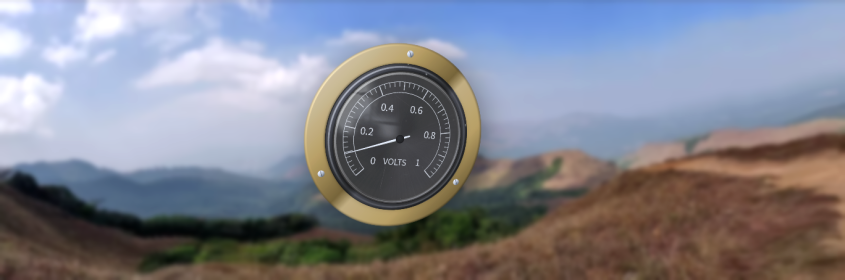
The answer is 0.1 V
